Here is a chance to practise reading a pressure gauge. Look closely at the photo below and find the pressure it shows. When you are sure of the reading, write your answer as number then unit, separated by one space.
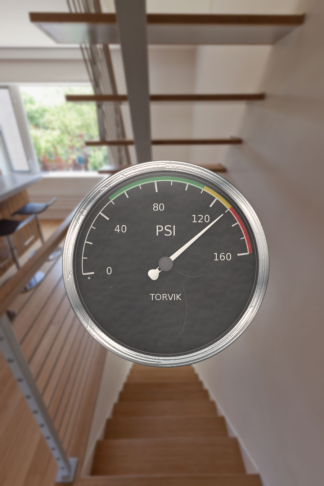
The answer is 130 psi
